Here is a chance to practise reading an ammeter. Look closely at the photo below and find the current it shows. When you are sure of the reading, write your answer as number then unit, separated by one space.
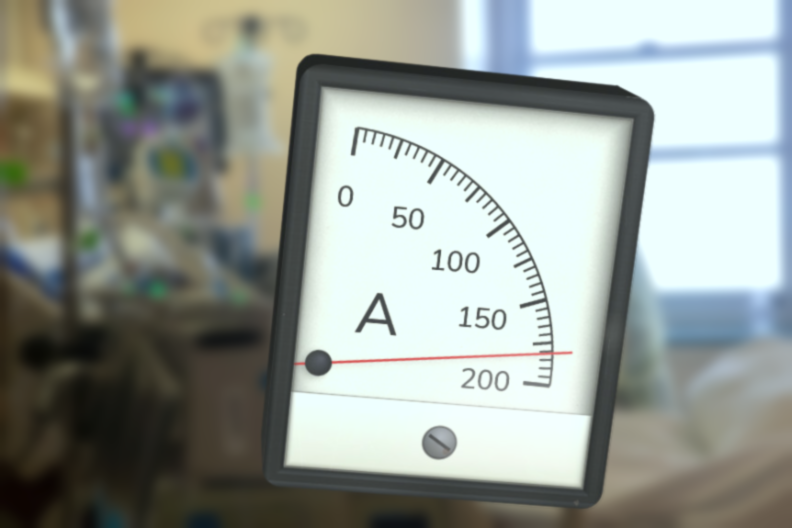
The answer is 180 A
